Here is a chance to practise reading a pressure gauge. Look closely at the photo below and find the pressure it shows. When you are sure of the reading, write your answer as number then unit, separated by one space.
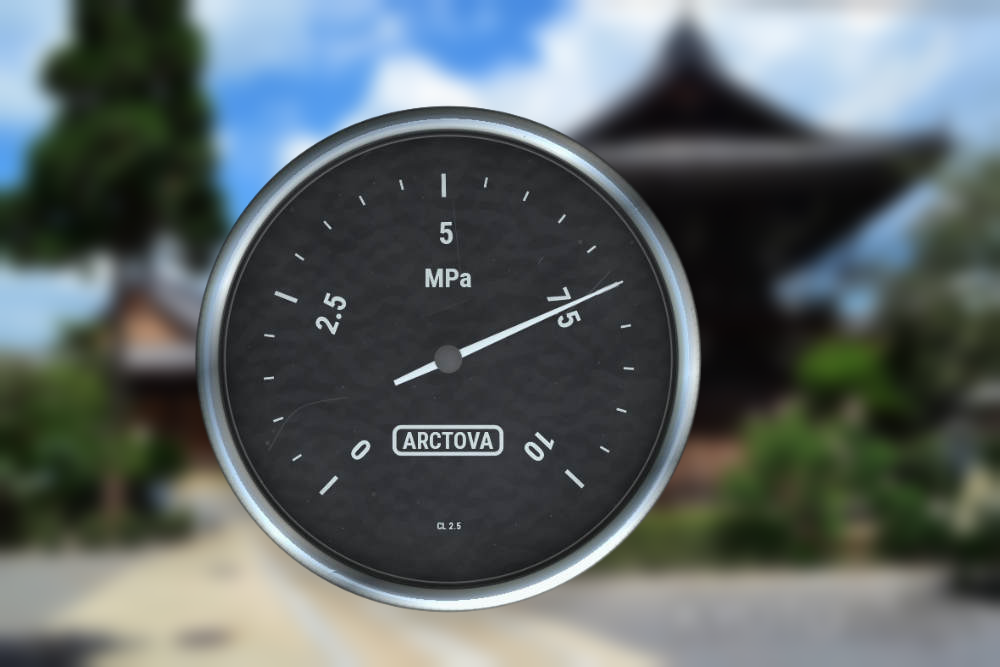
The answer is 7.5 MPa
